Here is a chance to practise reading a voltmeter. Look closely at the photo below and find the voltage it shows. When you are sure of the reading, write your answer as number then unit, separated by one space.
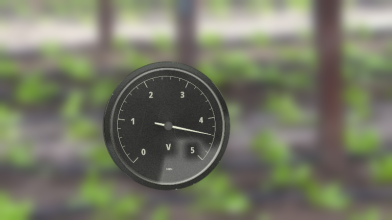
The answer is 4.4 V
